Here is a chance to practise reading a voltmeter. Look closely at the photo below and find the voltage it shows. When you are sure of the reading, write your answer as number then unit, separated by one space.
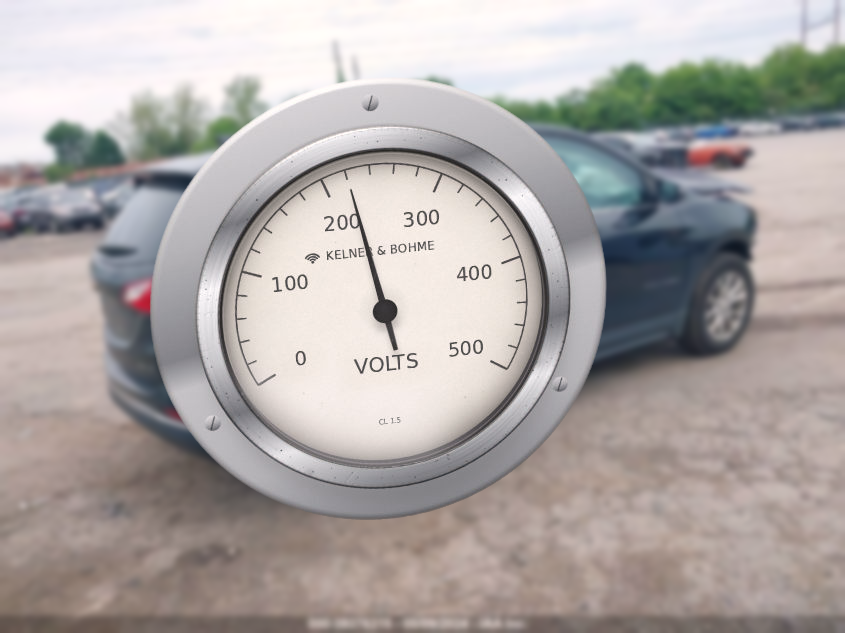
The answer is 220 V
